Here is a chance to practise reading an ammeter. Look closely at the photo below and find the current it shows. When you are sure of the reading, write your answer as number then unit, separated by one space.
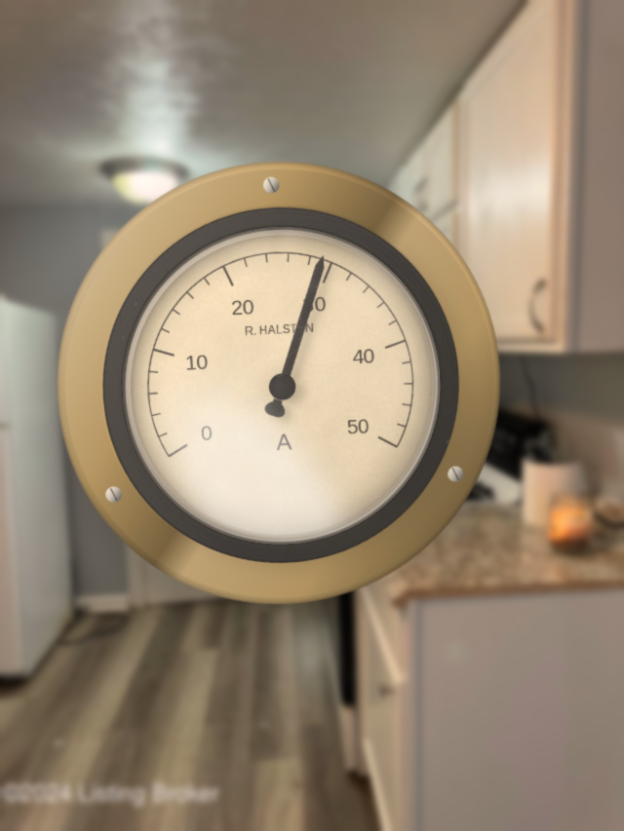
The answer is 29 A
